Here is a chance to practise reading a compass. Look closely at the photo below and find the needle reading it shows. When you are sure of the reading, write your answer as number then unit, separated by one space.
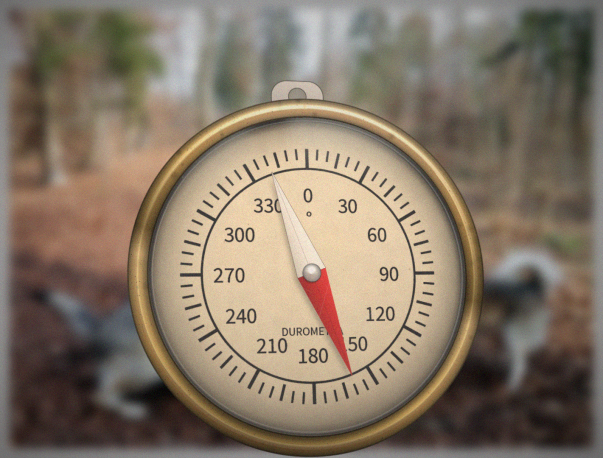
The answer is 160 °
